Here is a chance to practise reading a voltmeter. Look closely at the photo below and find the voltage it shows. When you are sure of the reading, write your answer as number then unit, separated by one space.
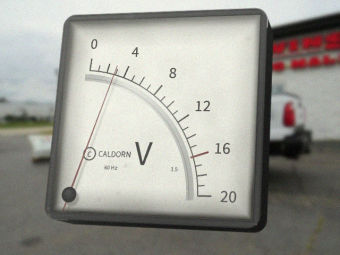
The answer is 3 V
